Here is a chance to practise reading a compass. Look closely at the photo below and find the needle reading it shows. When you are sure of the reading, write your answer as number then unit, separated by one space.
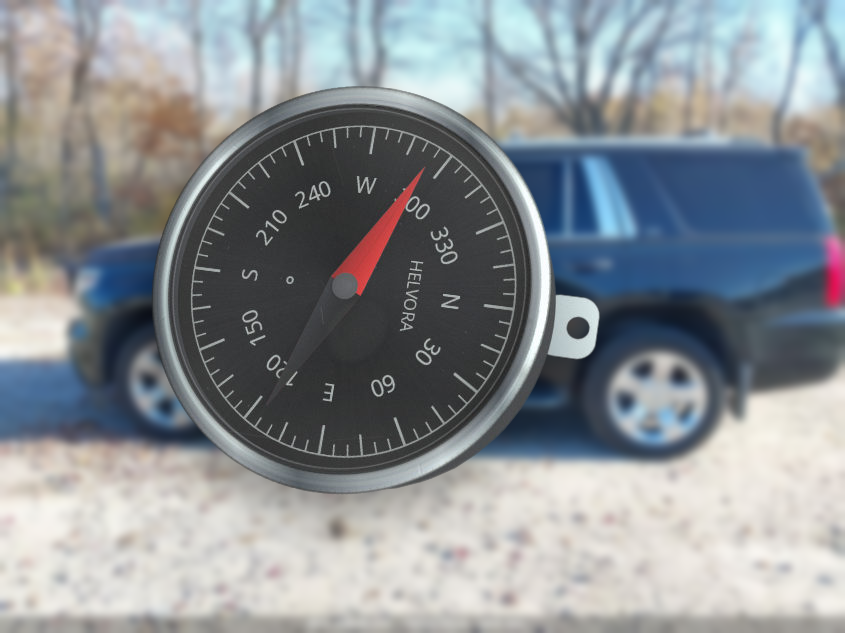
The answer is 295 °
